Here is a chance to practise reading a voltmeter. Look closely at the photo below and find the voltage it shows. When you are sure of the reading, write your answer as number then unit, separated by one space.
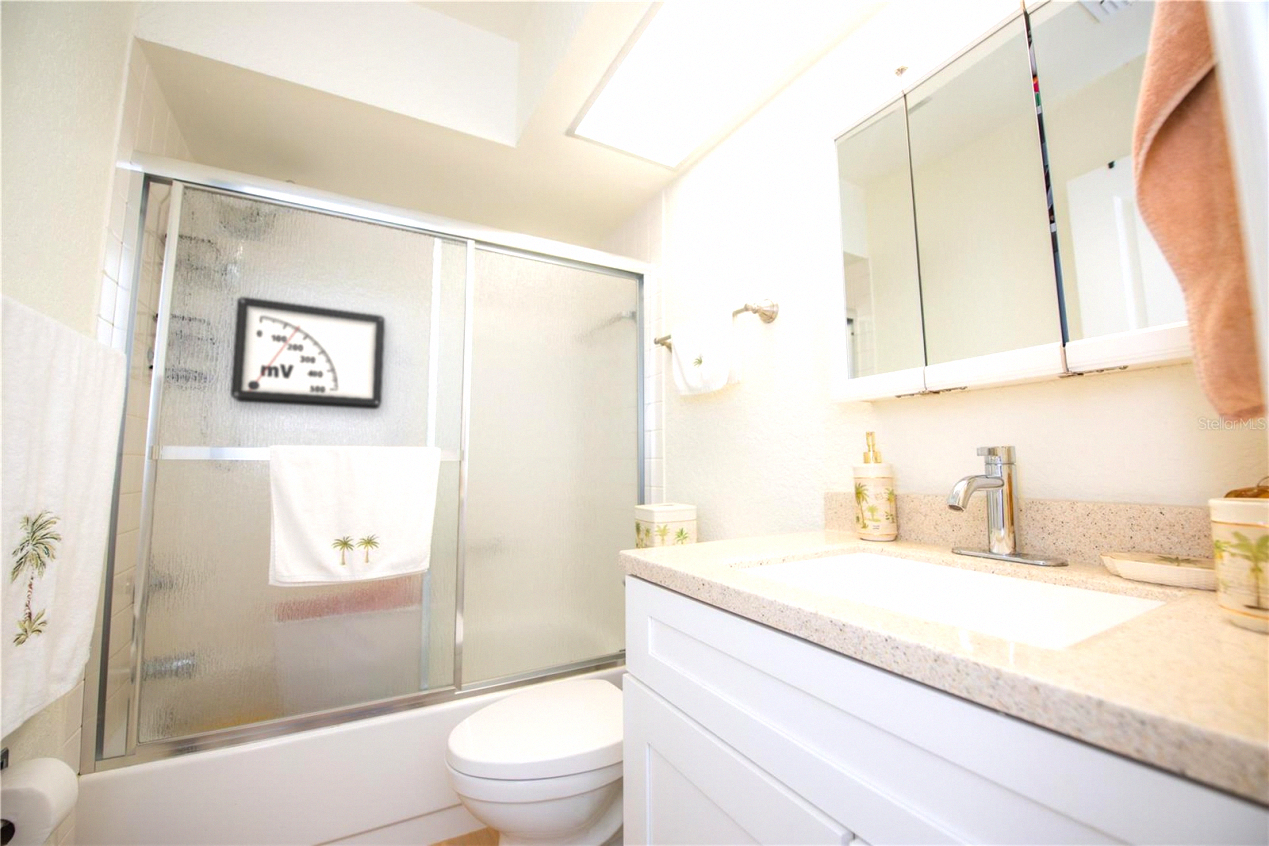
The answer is 150 mV
